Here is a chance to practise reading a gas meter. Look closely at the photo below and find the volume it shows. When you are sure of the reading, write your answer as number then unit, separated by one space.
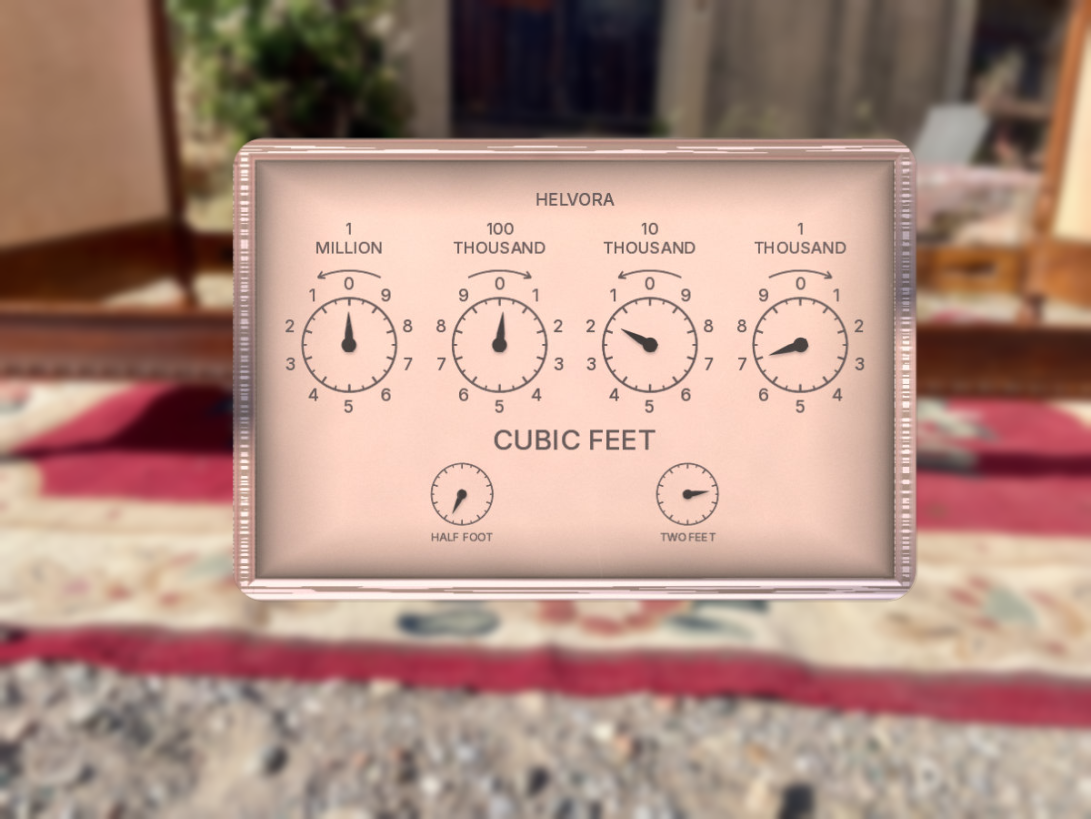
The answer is 1700 ft³
